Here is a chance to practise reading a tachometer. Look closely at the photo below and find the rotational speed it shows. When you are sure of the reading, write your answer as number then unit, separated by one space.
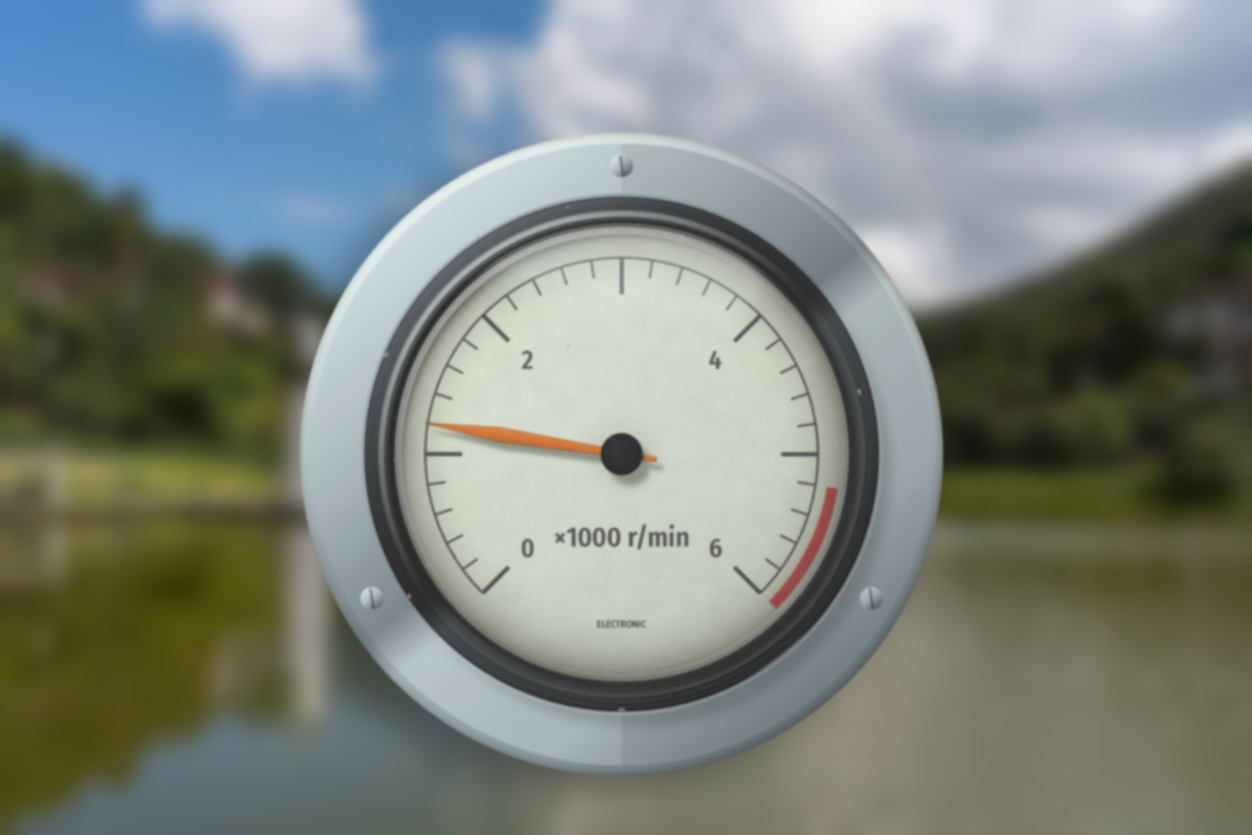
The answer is 1200 rpm
